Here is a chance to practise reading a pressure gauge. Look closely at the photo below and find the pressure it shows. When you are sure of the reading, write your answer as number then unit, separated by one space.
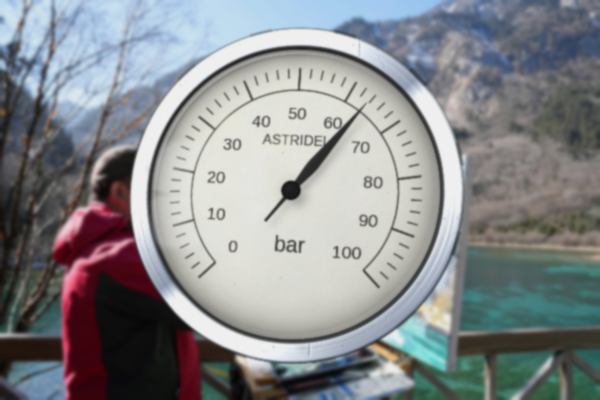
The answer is 64 bar
